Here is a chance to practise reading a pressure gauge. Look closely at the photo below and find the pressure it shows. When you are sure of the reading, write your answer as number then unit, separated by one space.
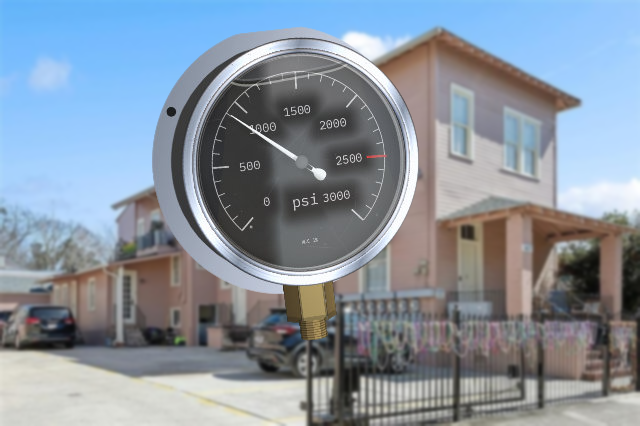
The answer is 900 psi
